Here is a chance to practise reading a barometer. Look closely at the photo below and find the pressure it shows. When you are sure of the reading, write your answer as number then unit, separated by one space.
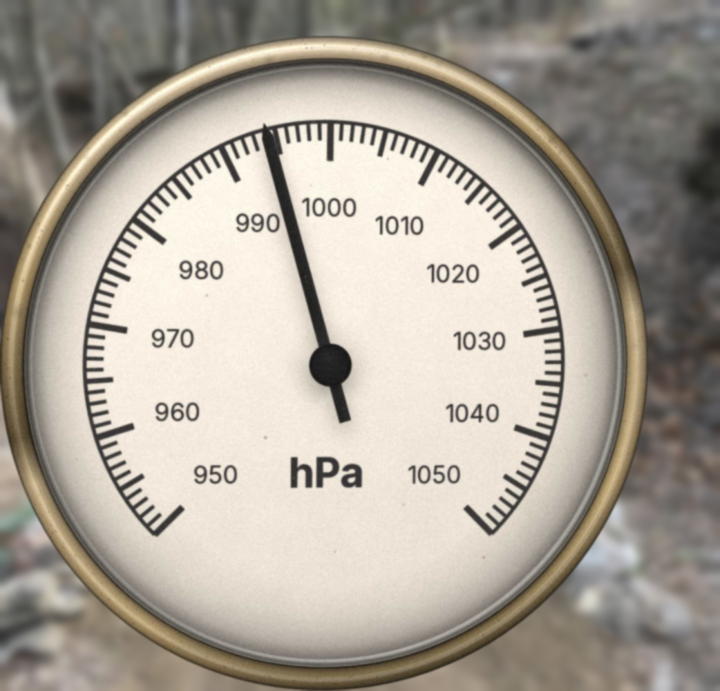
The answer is 994 hPa
